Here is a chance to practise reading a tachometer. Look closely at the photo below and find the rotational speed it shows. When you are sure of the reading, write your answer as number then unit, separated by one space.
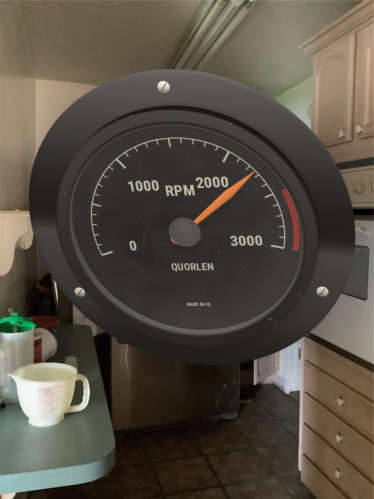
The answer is 2250 rpm
